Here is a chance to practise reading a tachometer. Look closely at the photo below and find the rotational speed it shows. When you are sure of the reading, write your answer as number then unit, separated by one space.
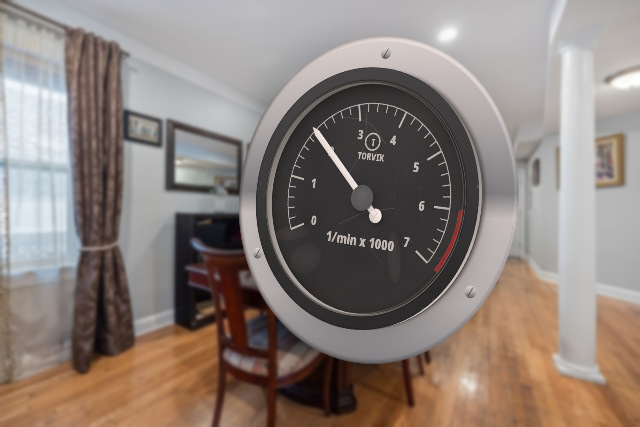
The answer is 2000 rpm
